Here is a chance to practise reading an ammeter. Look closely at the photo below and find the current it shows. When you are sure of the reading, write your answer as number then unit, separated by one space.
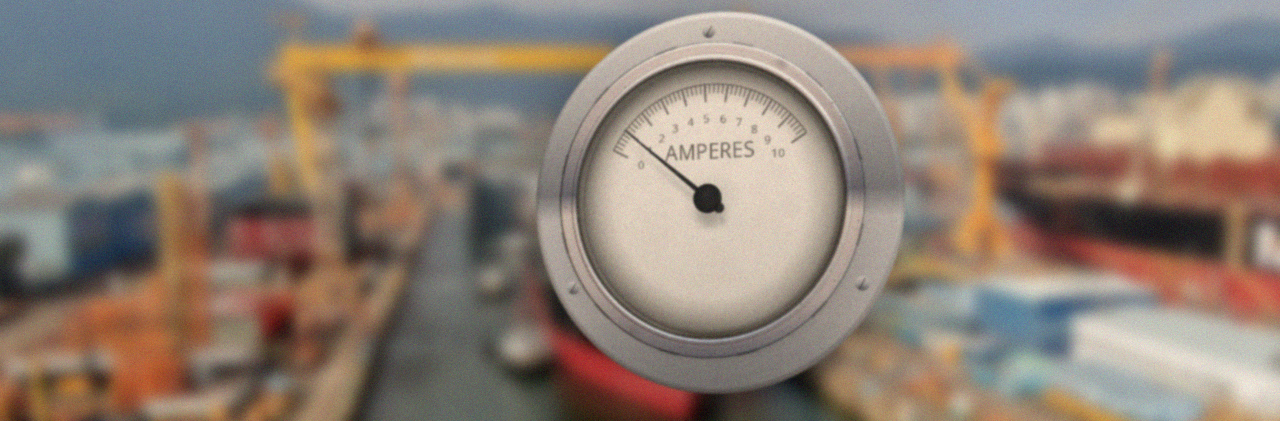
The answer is 1 A
